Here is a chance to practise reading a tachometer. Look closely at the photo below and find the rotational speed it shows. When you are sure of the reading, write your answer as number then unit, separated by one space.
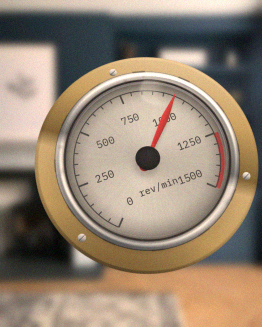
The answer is 1000 rpm
